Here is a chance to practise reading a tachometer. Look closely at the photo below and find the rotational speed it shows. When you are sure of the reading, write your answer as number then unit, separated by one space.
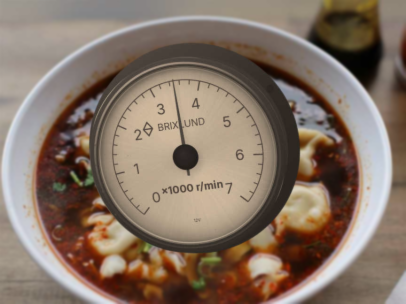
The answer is 3500 rpm
